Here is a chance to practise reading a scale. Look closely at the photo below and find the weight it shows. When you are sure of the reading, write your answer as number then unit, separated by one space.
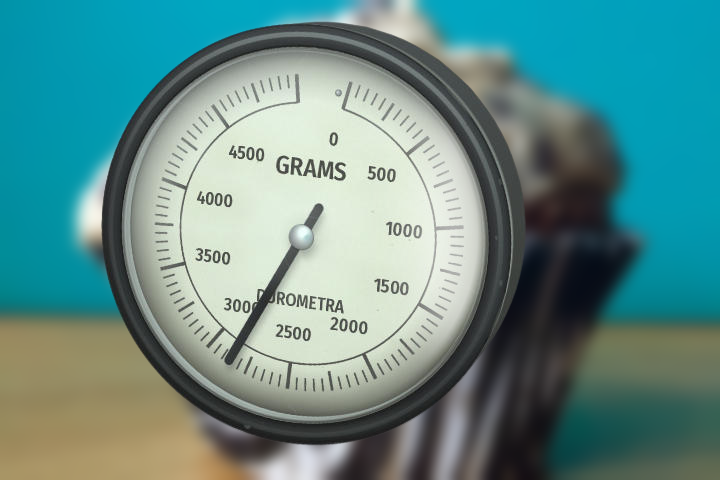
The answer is 2850 g
